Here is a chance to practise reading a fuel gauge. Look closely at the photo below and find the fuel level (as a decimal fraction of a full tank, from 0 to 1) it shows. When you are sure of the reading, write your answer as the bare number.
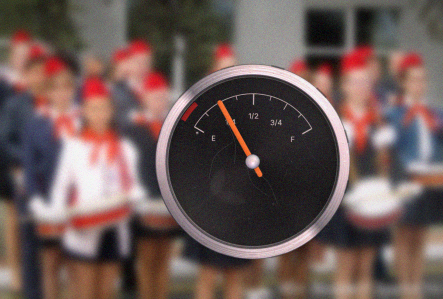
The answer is 0.25
